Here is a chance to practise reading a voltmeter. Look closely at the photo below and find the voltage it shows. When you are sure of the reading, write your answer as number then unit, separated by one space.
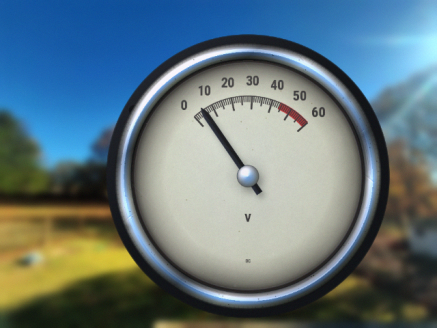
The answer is 5 V
